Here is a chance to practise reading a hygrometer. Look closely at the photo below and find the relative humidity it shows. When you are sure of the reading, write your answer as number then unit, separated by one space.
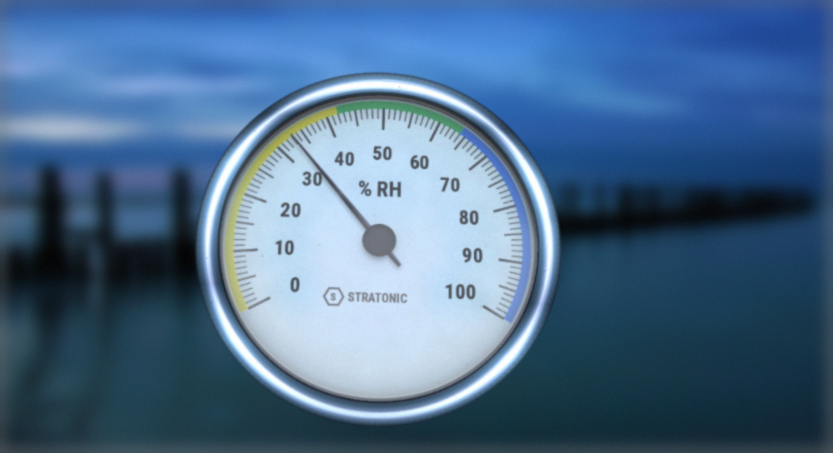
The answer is 33 %
